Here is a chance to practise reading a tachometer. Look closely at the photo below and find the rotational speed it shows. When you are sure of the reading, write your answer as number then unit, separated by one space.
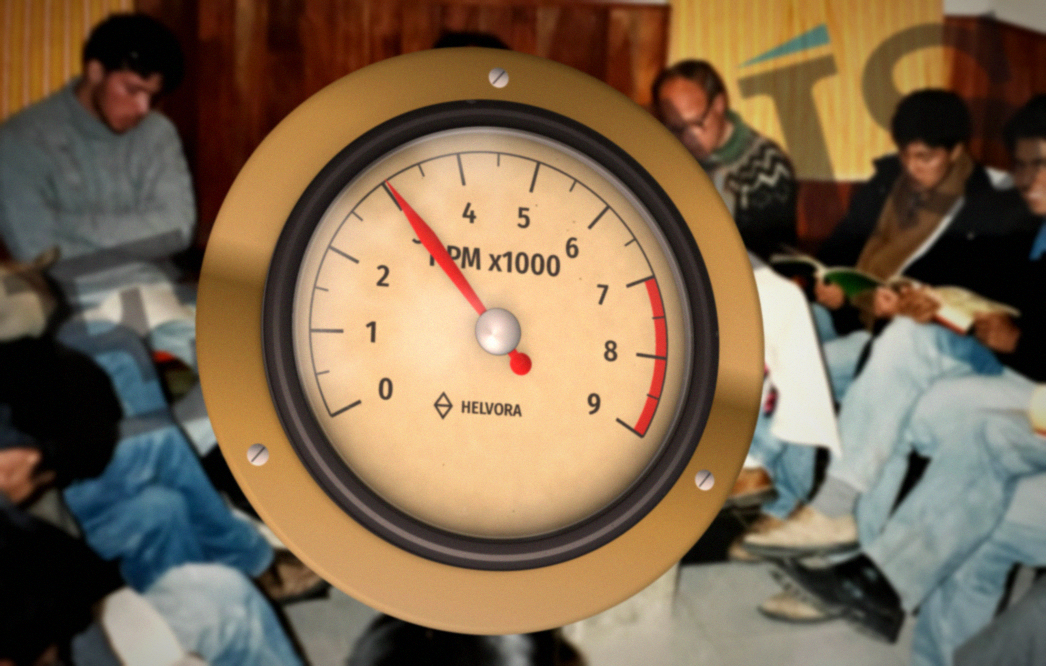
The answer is 3000 rpm
